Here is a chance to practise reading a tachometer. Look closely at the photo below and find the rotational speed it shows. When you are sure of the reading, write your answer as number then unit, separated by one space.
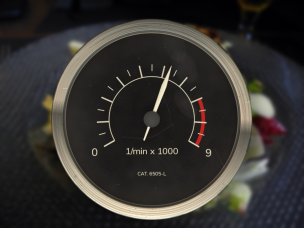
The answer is 5250 rpm
